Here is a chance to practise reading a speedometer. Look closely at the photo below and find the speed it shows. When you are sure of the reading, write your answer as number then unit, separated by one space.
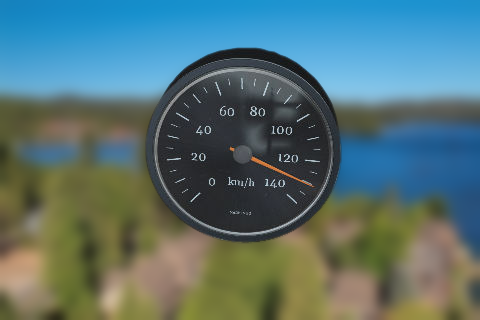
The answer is 130 km/h
